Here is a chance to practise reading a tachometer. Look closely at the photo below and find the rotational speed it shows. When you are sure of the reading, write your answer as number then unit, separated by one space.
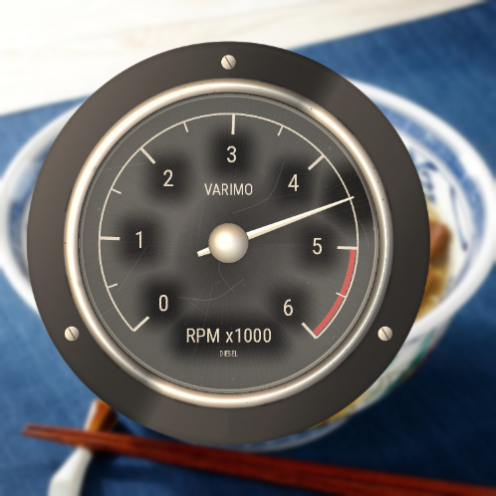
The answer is 4500 rpm
